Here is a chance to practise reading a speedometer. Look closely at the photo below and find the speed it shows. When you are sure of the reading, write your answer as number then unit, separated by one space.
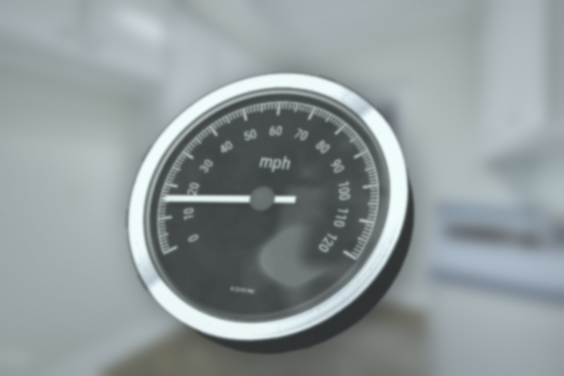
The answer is 15 mph
